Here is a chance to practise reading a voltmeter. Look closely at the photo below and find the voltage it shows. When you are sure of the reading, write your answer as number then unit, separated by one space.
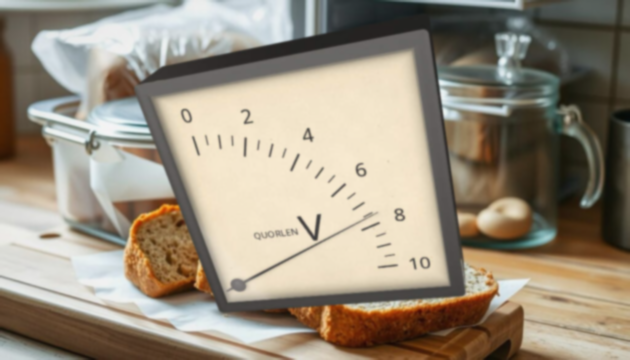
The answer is 7.5 V
